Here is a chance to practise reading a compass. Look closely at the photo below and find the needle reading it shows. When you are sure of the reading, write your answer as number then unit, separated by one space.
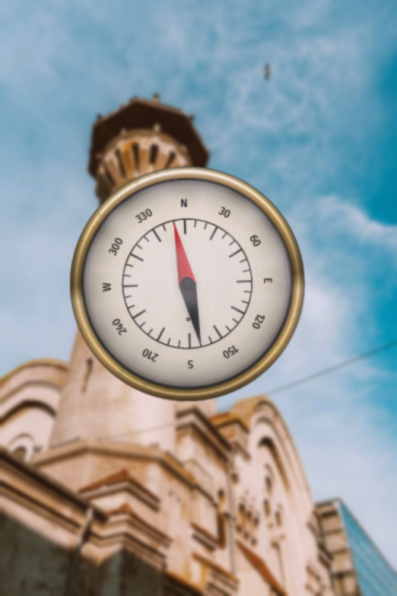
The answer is 350 °
